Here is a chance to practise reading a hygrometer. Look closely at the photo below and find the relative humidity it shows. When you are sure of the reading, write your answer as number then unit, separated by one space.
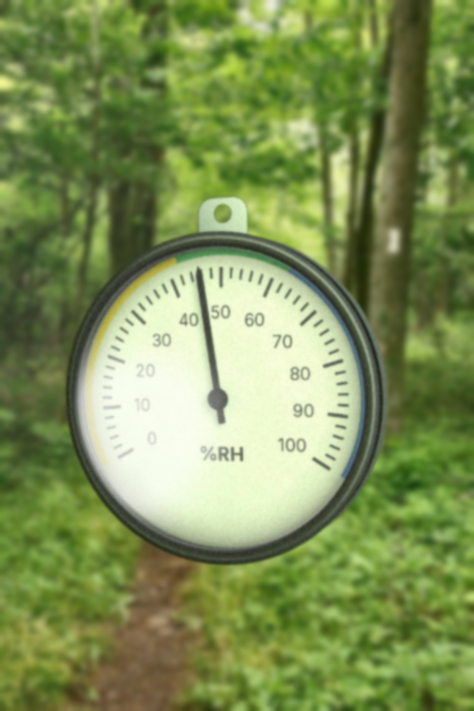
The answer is 46 %
